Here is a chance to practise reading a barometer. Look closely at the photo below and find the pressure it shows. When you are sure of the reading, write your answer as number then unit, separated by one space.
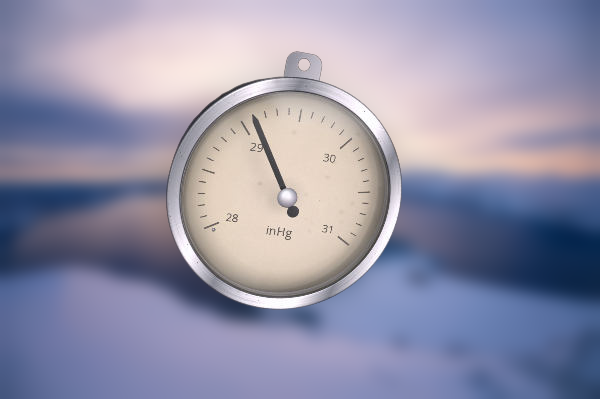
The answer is 29.1 inHg
